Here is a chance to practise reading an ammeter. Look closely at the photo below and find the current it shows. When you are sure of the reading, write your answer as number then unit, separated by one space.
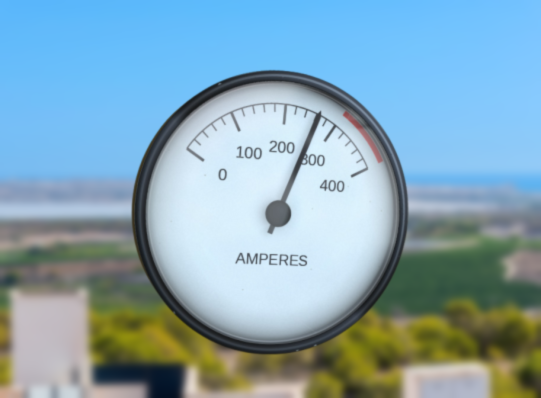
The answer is 260 A
